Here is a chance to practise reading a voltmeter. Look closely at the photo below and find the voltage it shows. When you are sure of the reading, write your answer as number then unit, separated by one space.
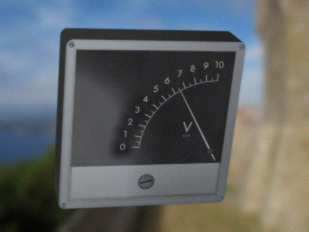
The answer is 6.5 V
